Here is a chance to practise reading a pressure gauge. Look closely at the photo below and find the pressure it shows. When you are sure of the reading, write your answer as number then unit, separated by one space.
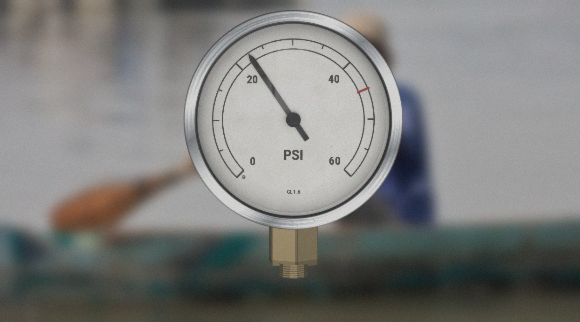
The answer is 22.5 psi
